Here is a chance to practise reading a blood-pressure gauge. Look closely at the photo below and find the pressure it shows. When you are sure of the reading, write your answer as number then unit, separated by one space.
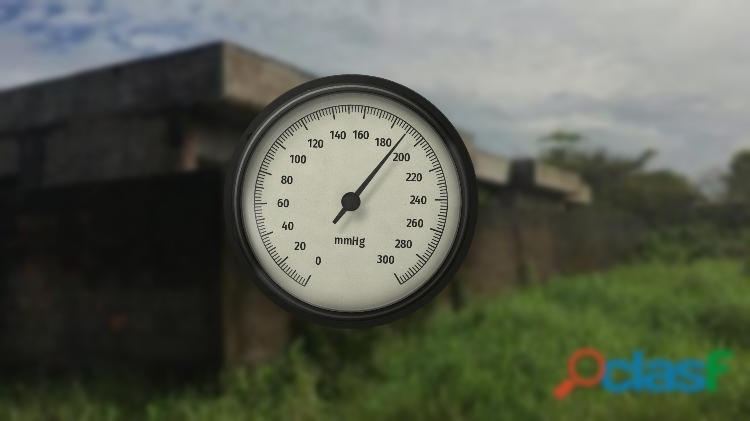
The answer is 190 mmHg
